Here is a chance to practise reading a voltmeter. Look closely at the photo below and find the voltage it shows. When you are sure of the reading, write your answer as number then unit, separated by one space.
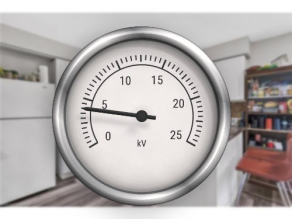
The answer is 4 kV
